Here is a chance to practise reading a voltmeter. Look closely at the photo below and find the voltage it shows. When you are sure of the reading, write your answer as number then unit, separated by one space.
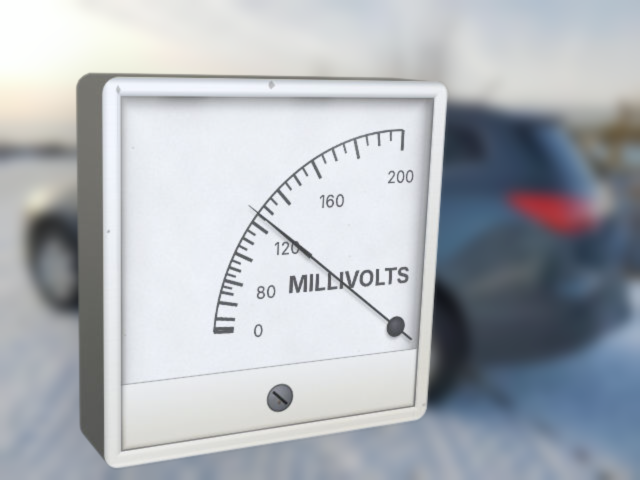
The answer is 125 mV
